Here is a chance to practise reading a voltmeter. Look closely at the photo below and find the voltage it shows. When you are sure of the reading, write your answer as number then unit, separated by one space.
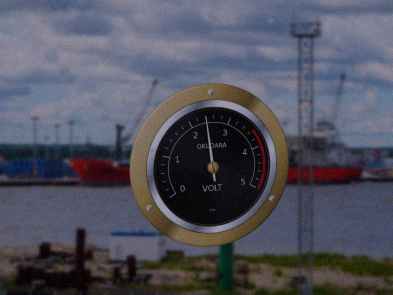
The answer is 2.4 V
